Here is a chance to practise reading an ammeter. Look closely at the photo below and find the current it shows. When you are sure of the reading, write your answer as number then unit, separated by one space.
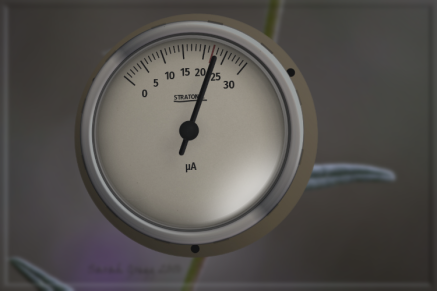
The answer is 23 µA
